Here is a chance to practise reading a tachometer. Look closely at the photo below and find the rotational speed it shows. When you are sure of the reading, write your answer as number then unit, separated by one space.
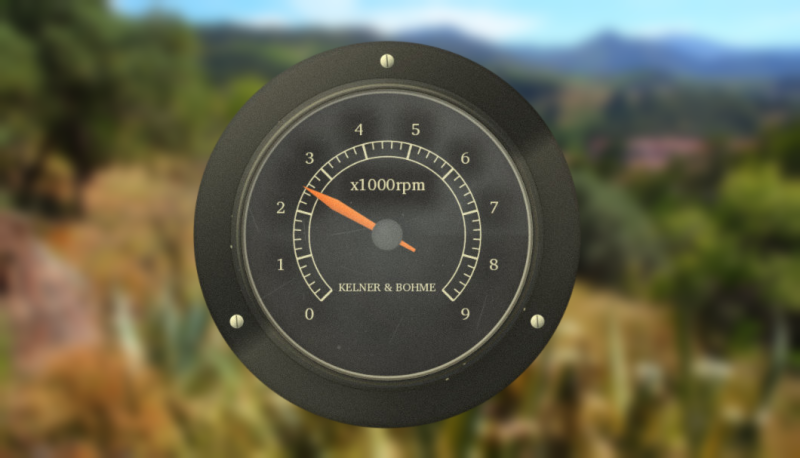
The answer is 2500 rpm
